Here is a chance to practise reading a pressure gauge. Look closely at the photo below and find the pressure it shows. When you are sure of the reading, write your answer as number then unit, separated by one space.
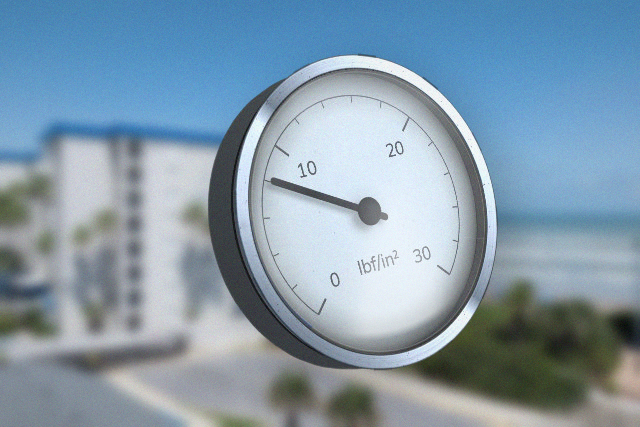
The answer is 8 psi
